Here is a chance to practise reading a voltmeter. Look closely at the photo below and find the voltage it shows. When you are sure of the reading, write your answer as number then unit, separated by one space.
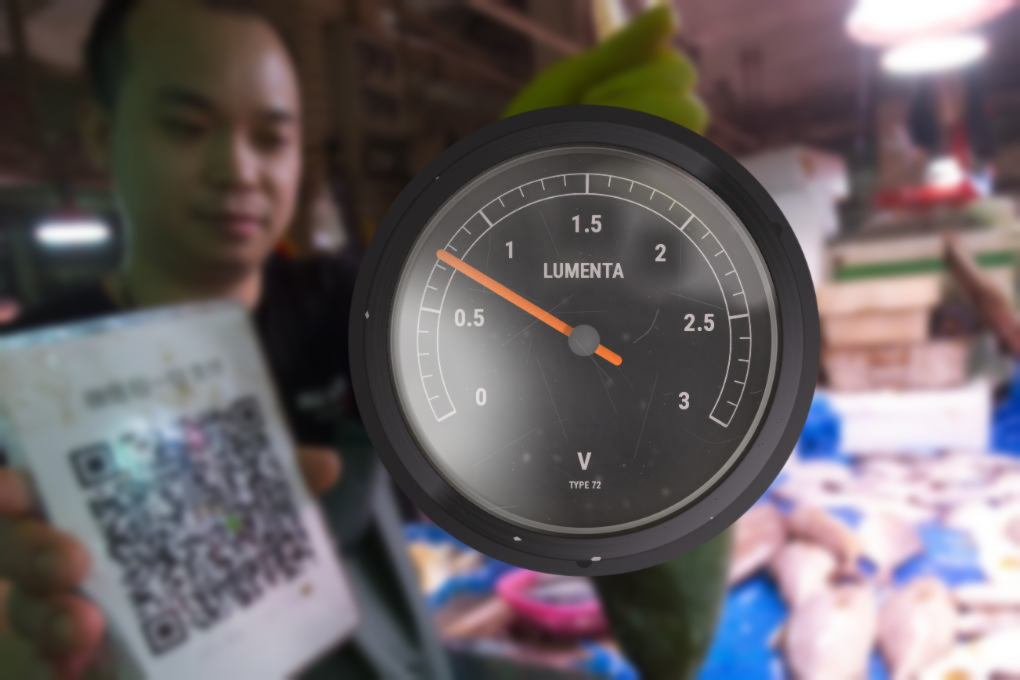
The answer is 0.75 V
